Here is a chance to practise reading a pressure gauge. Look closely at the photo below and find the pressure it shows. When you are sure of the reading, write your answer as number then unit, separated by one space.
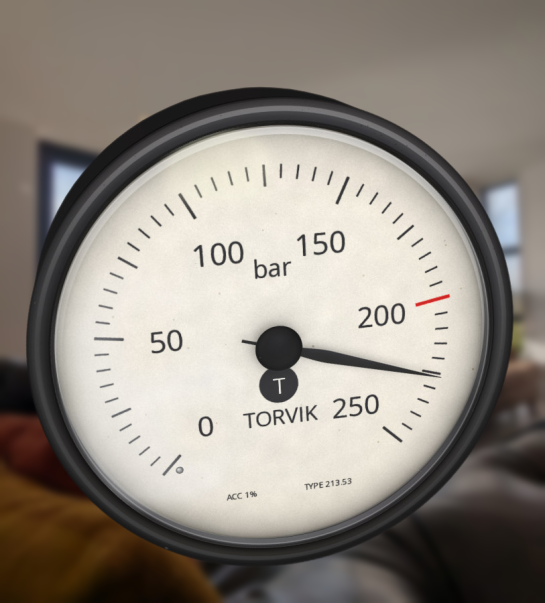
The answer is 225 bar
